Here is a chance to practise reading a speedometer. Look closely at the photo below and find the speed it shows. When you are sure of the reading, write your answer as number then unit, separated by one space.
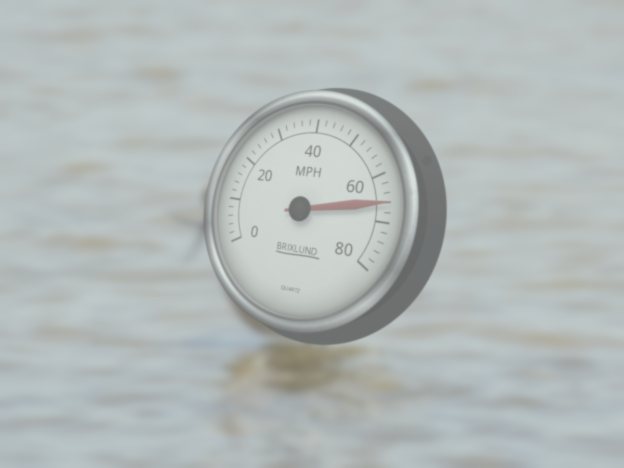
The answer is 66 mph
